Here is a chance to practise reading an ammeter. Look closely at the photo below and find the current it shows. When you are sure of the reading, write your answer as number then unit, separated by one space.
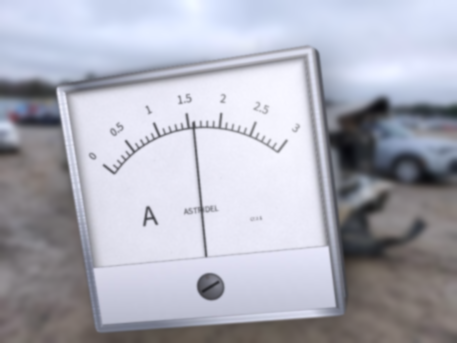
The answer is 1.6 A
